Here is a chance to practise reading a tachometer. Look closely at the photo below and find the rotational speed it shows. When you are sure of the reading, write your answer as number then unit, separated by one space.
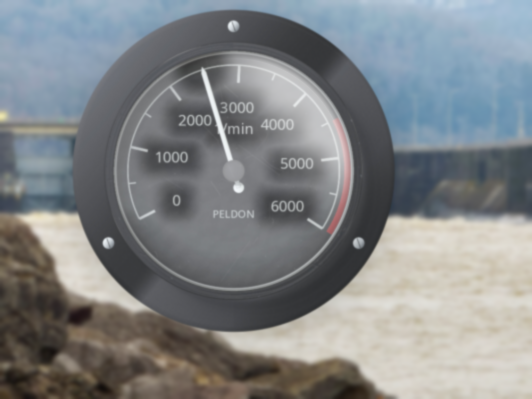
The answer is 2500 rpm
